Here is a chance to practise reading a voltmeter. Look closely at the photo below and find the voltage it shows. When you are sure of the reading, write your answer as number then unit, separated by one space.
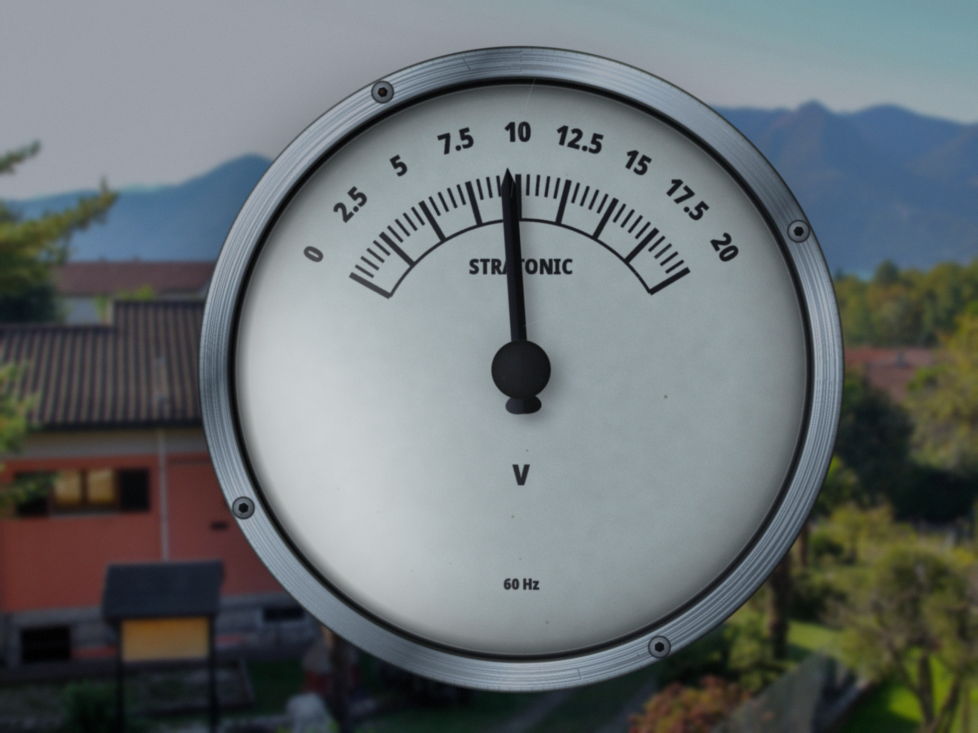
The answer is 9.5 V
